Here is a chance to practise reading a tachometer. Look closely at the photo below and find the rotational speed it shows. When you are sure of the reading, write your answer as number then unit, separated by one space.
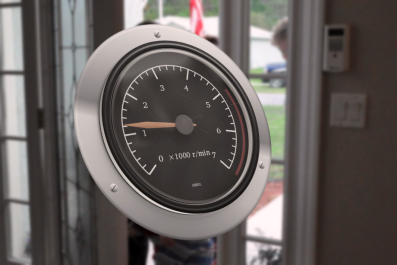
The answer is 1200 rpm
